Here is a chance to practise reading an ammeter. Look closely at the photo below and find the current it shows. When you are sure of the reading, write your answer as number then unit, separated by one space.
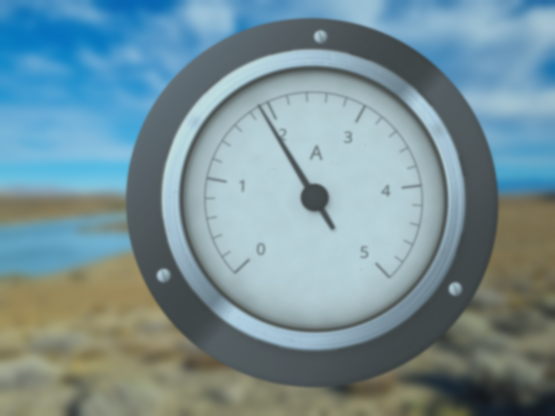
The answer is 1.9 A
